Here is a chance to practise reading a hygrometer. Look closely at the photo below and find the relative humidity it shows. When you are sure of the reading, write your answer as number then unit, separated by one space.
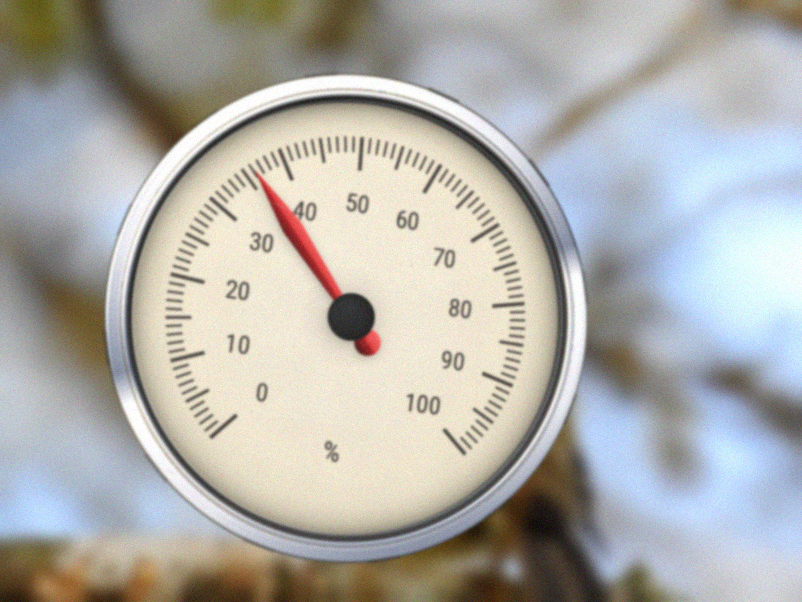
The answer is 36 %
